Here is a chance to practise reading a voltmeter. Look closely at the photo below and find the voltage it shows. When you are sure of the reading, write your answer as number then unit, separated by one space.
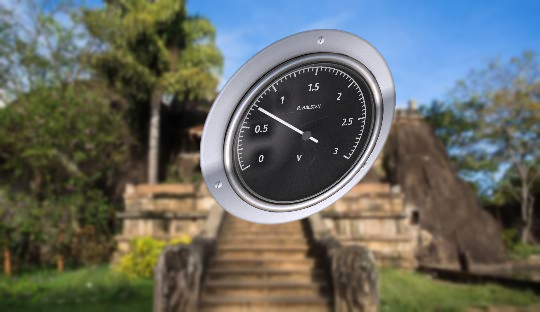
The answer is 0.75 V
